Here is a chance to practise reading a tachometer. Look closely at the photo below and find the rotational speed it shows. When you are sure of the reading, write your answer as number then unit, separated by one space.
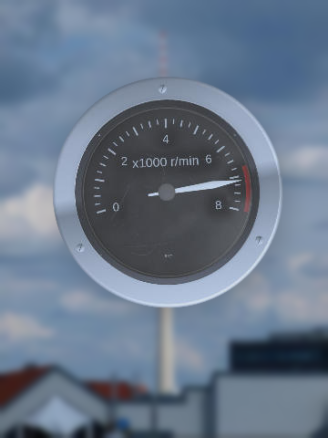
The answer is 7125 rpm
